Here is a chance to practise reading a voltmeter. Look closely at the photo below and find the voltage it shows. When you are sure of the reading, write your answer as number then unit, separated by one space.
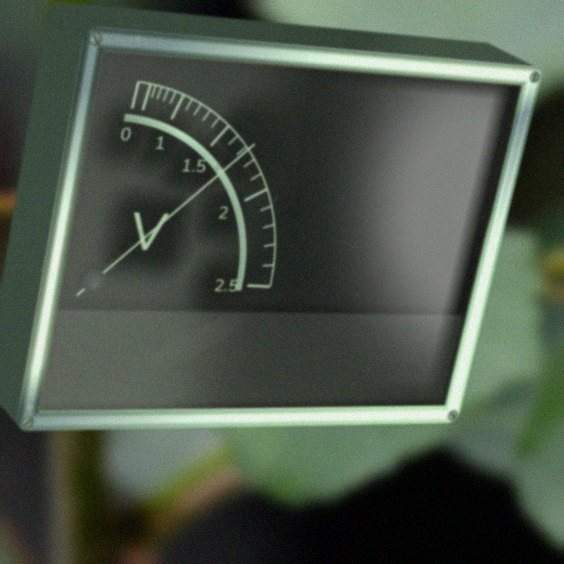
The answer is 1.7 V
